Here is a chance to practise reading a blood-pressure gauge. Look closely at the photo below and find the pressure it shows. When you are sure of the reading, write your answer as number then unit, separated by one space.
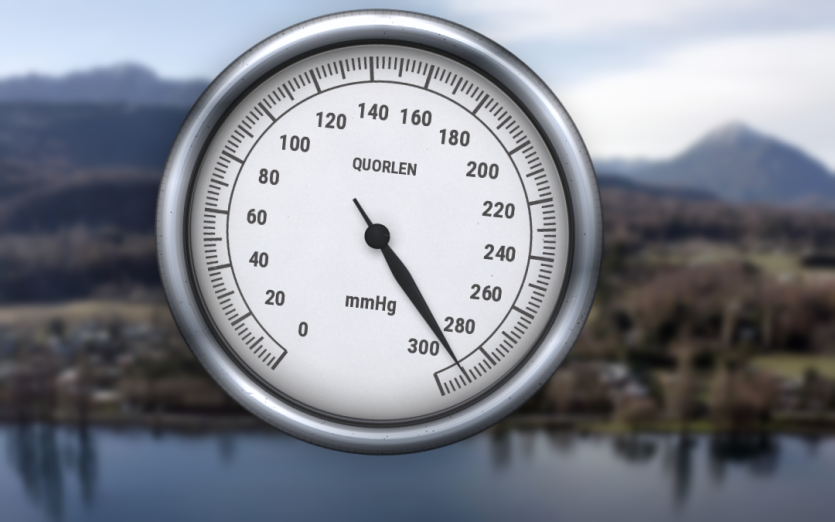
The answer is 290 mmHg
